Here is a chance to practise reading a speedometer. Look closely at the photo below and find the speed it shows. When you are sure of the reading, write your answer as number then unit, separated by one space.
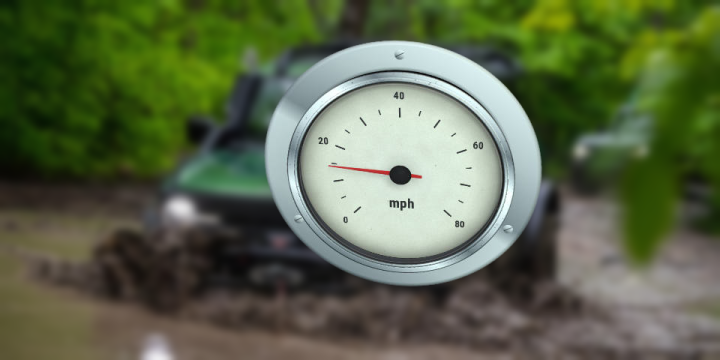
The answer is 15 mph
